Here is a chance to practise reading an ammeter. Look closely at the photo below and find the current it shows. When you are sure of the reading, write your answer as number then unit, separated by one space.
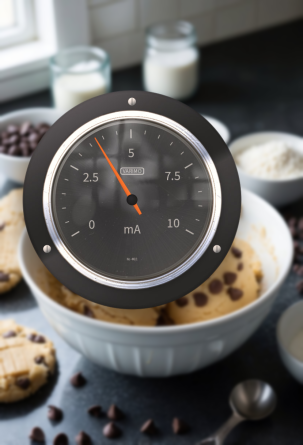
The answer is 3.75 mA
